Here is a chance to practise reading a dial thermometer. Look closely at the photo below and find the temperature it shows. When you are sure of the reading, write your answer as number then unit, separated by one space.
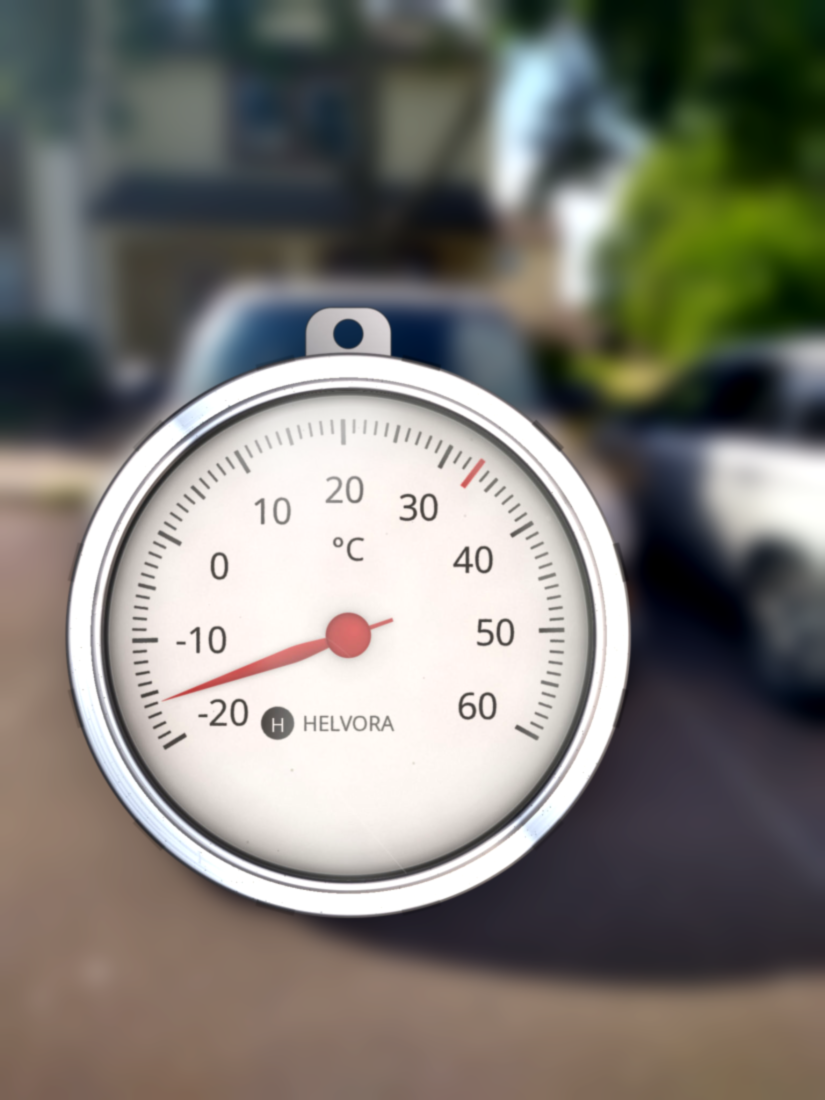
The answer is -16 °C
